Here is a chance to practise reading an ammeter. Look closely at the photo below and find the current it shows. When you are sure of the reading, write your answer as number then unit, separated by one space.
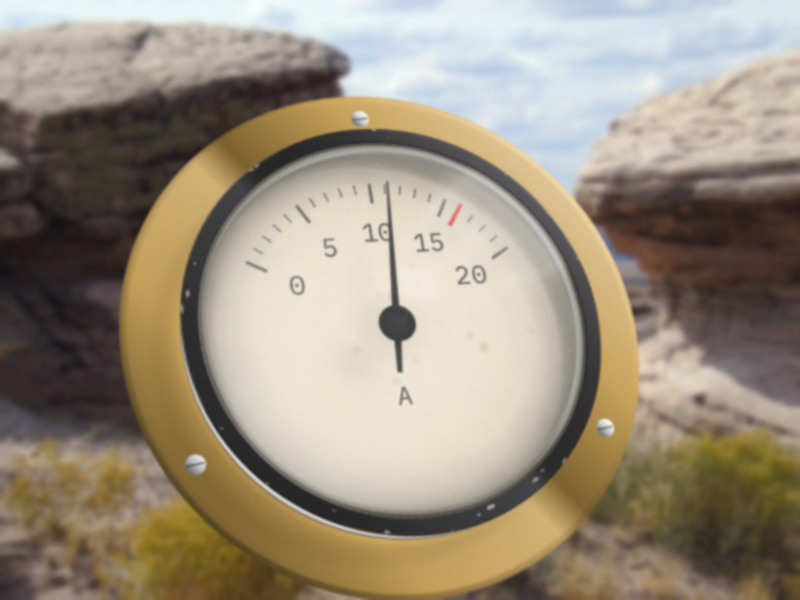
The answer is 11 A
